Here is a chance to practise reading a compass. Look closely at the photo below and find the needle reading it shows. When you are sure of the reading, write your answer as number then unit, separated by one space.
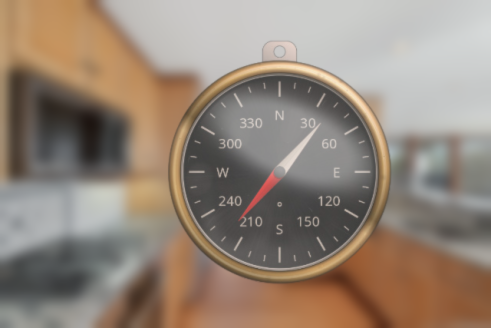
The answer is 220 °
